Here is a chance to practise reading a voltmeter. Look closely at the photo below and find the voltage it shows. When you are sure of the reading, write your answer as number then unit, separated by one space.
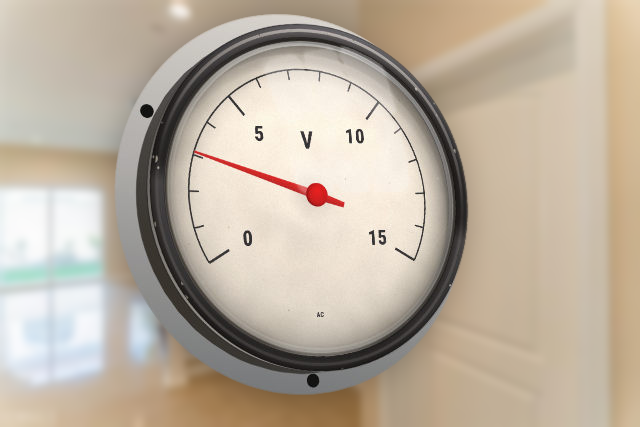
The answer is 3 V
